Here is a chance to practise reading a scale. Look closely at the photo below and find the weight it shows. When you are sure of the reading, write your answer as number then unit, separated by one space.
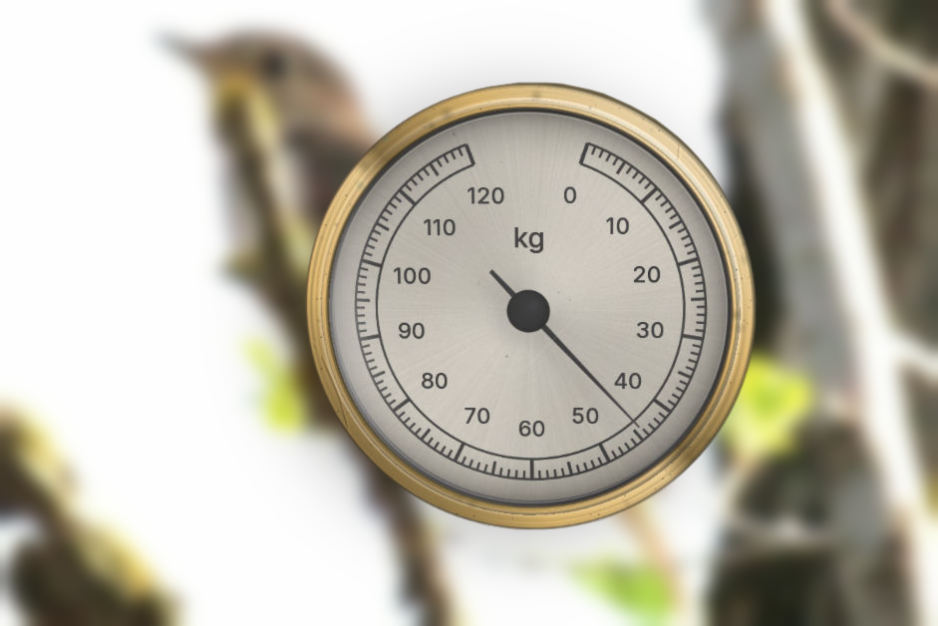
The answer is 44 kg
